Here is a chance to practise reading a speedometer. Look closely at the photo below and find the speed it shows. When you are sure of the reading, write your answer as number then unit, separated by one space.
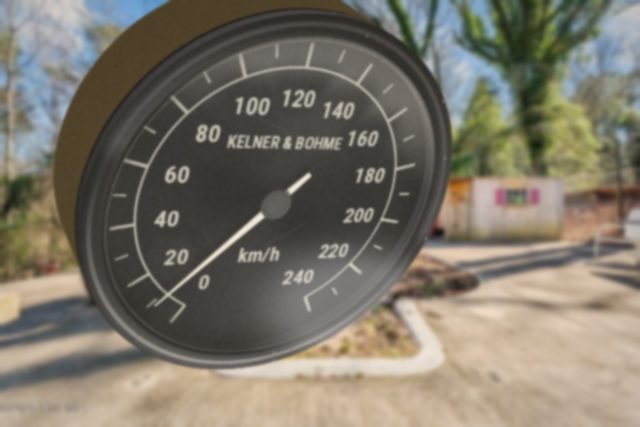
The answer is 10 km/h
